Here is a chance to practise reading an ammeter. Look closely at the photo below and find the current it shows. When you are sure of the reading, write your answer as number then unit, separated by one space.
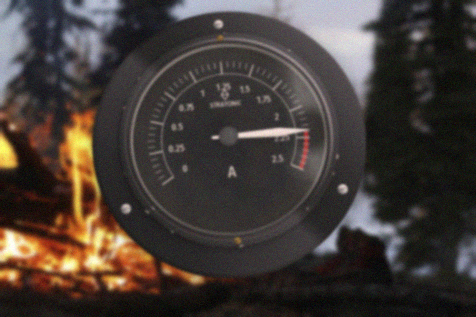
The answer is 2.2 A
